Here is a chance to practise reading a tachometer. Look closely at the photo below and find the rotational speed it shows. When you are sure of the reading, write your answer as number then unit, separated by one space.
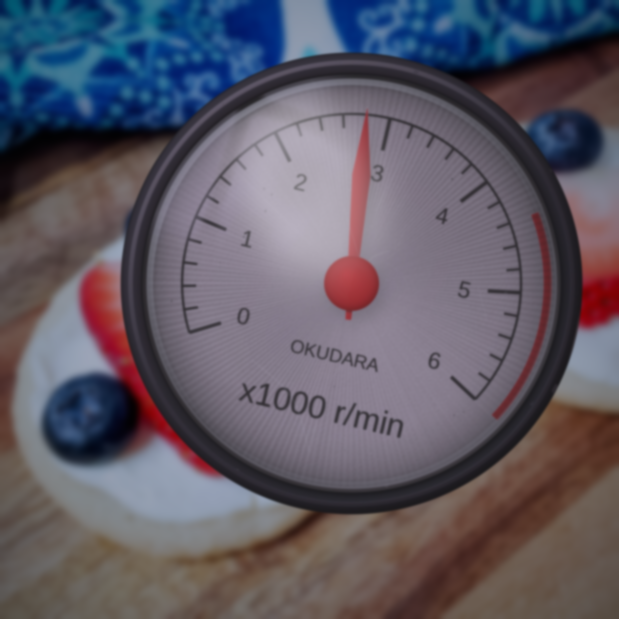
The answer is 2800 rpm
